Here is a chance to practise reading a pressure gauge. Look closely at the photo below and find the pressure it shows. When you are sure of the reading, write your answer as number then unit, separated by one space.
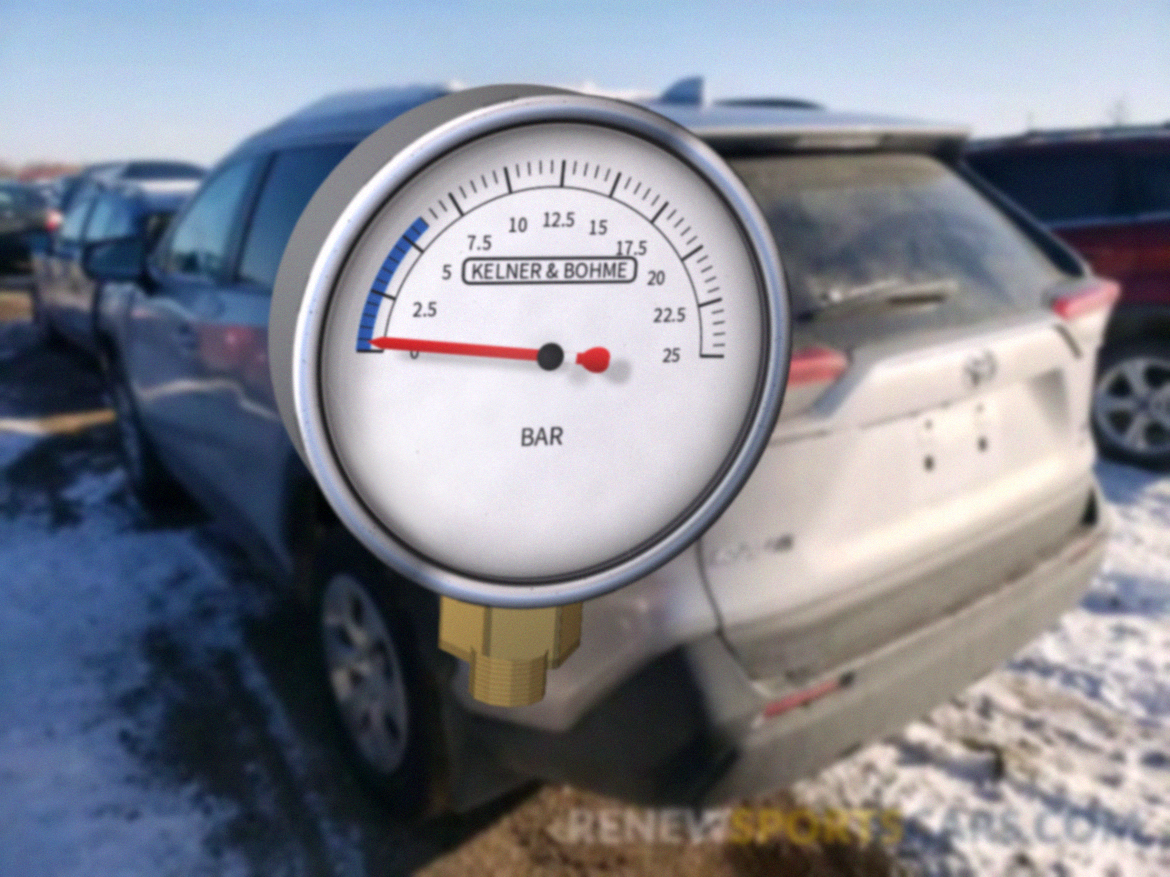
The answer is 0.5 bar
